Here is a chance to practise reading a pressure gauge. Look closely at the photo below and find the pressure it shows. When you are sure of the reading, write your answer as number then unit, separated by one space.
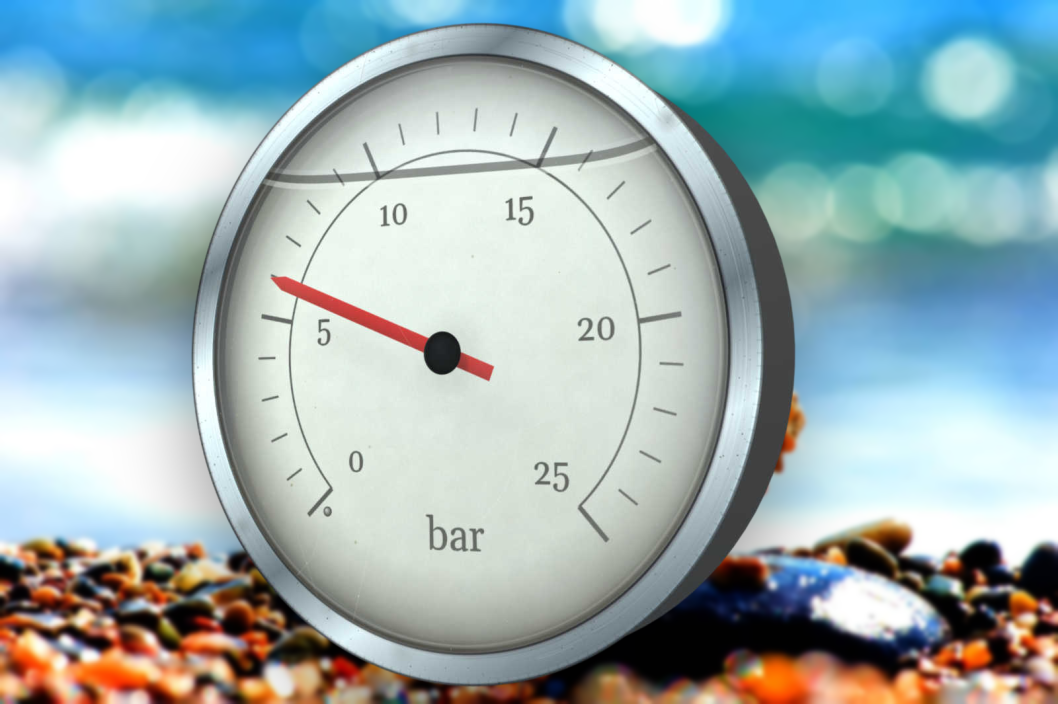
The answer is 6 bar
